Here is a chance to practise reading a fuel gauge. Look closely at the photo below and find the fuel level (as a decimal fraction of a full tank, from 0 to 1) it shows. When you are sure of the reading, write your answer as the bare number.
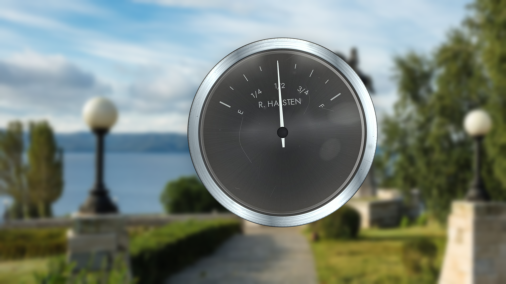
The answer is 0.5
